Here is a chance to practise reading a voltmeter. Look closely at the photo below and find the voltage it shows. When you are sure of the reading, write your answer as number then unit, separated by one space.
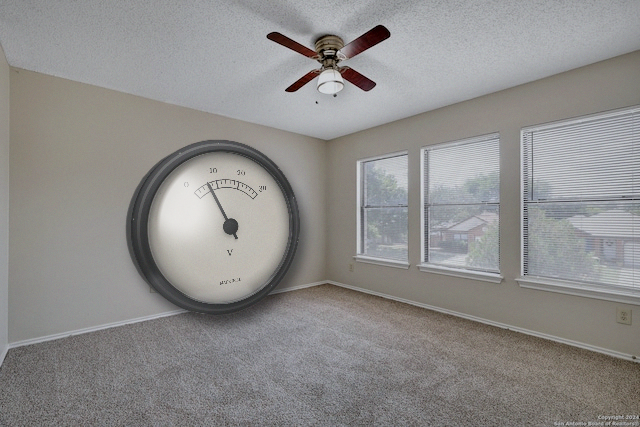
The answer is 6 V
